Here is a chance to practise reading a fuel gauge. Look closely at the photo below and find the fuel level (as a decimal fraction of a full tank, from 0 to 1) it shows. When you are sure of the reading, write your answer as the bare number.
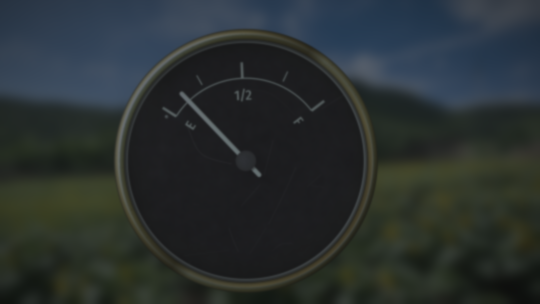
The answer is 0.125
